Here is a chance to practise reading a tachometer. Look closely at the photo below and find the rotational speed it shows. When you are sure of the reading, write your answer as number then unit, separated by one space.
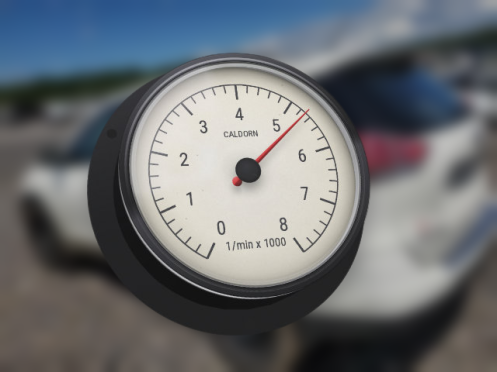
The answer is 5300 rpm
